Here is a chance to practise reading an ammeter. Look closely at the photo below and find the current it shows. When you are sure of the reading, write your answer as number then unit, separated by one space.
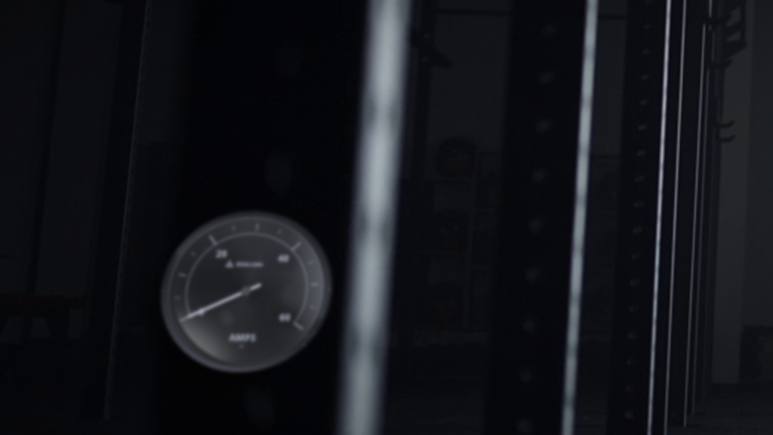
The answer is 0 A
